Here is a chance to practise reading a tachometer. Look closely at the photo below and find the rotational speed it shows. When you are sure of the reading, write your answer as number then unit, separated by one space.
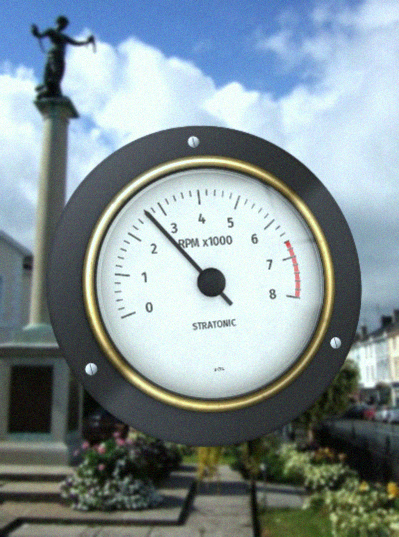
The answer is 2600 rpm
